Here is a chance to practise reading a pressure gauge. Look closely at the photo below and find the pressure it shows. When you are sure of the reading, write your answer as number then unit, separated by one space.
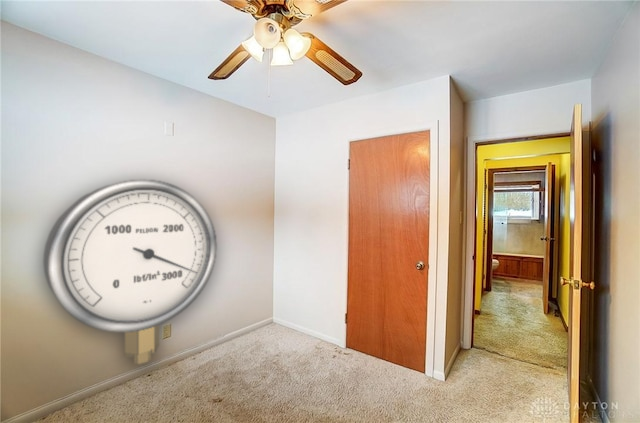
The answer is 2800 psi
